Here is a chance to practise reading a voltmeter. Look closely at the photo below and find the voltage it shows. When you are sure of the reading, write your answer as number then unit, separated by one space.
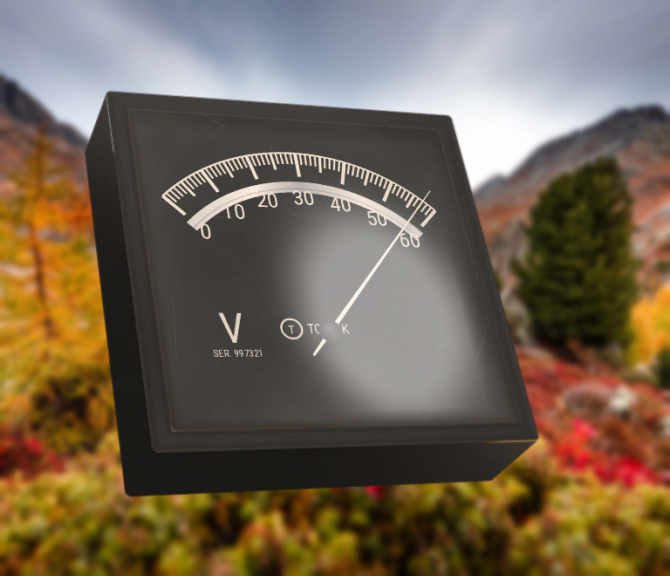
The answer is 57 V
